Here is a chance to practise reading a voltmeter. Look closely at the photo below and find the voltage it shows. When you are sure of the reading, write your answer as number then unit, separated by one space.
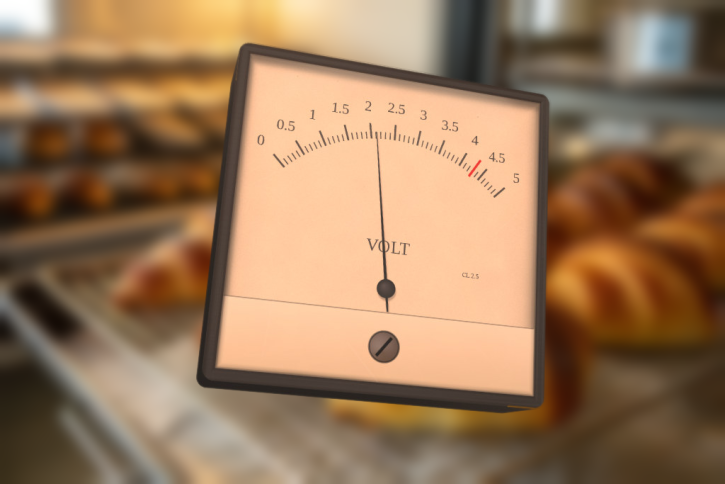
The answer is 2.1 V
